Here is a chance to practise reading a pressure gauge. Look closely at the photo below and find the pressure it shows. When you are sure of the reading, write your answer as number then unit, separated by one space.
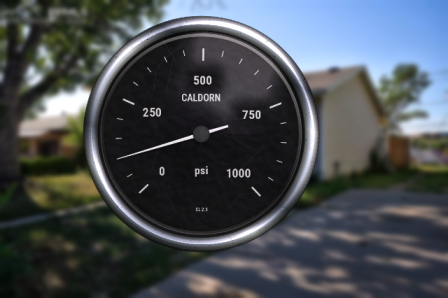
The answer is 100 psi
